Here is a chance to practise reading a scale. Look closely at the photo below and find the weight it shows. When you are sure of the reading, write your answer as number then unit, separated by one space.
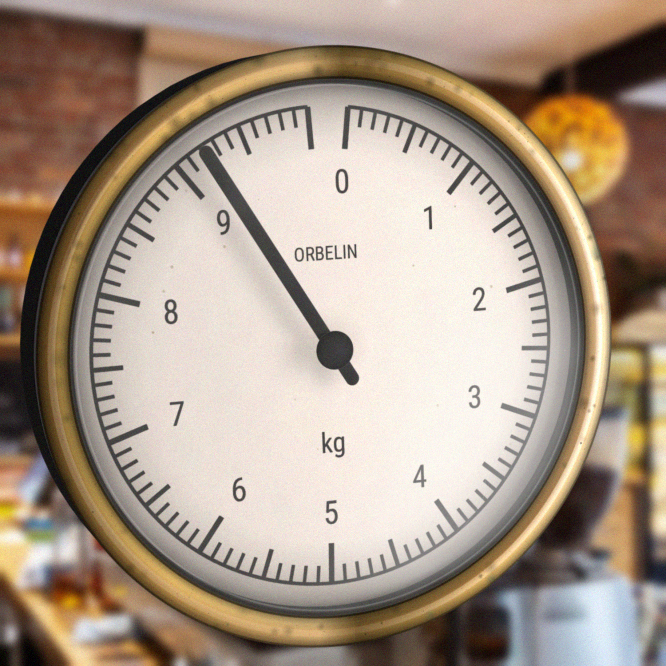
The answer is 9.2 kg
